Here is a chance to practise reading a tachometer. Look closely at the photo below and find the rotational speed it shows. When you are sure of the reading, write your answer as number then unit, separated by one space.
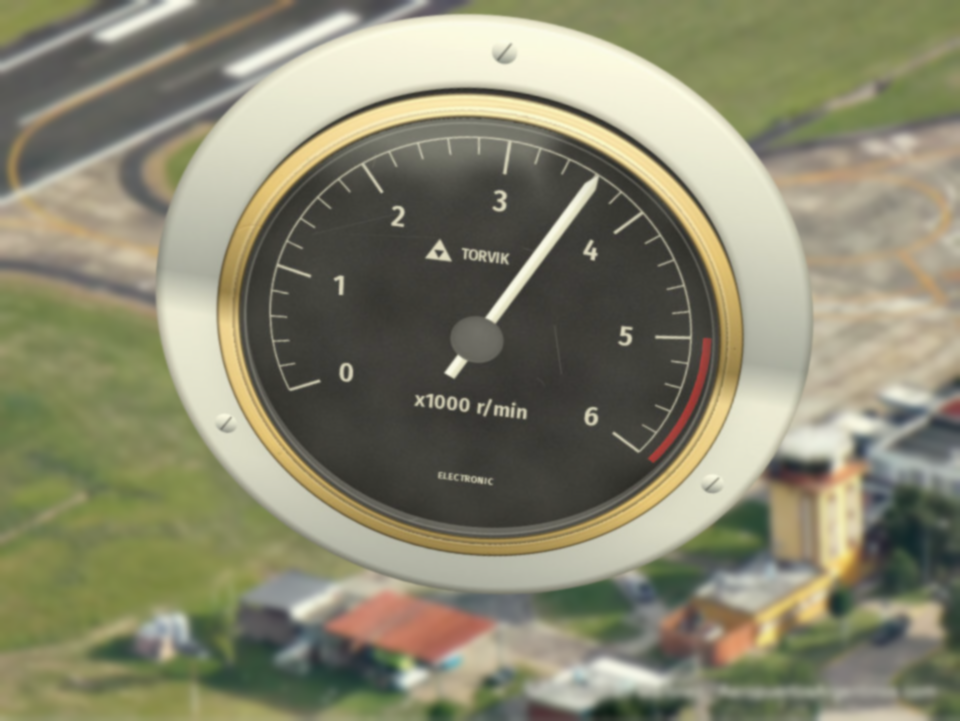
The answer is 3600 rpm
